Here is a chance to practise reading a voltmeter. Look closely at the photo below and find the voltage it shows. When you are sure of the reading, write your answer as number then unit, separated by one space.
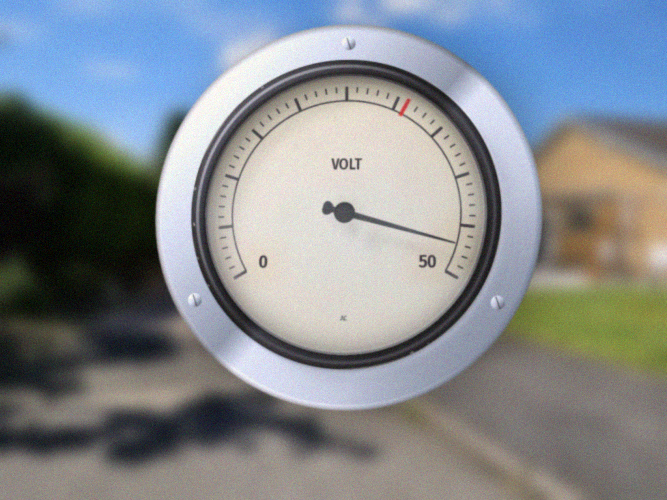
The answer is 47 V
